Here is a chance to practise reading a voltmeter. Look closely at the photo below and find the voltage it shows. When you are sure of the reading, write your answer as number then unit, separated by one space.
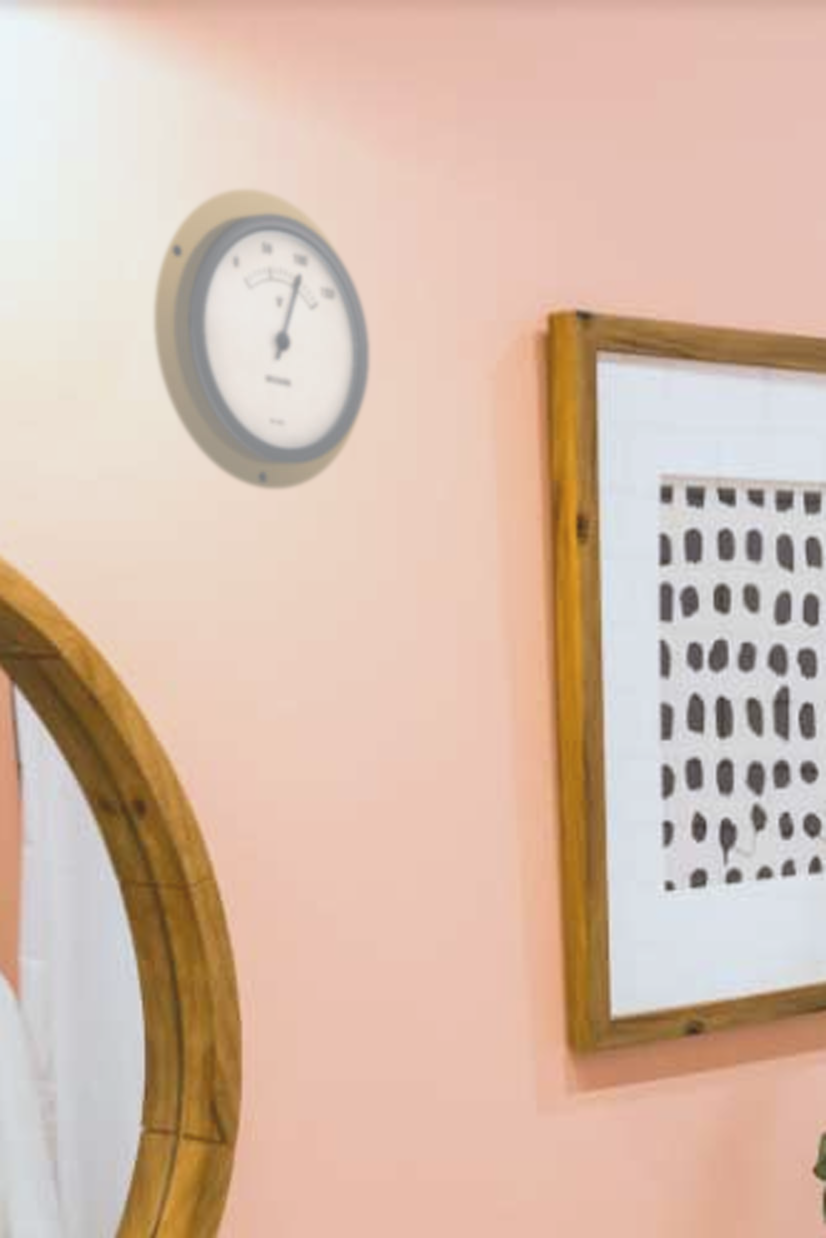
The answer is 100 V
